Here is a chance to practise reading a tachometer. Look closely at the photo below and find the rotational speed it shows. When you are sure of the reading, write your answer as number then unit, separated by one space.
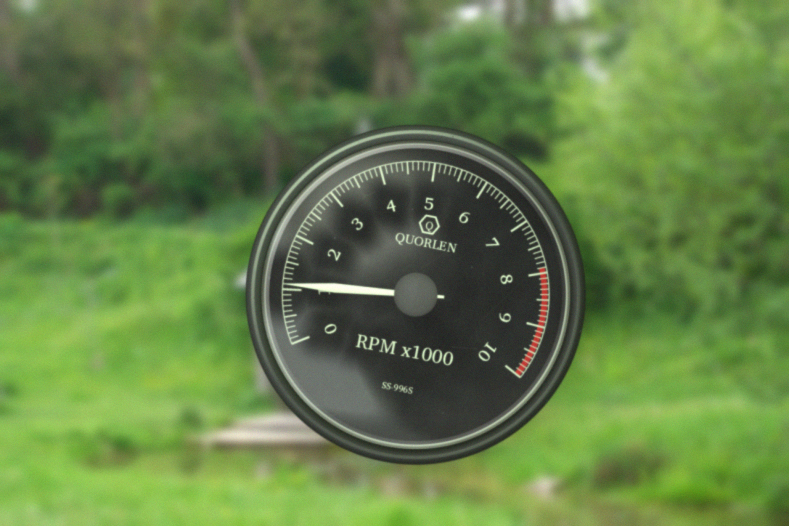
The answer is 1100 rpm
